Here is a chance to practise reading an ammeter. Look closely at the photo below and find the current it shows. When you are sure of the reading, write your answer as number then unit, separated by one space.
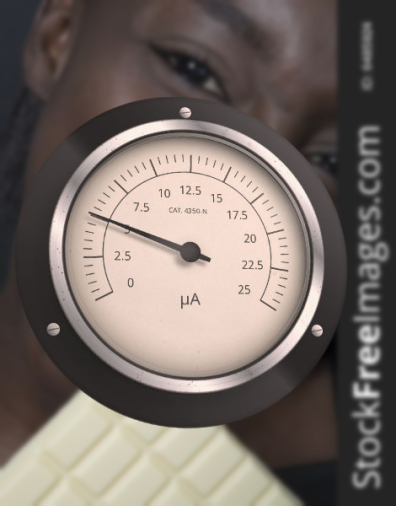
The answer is 5 µA
